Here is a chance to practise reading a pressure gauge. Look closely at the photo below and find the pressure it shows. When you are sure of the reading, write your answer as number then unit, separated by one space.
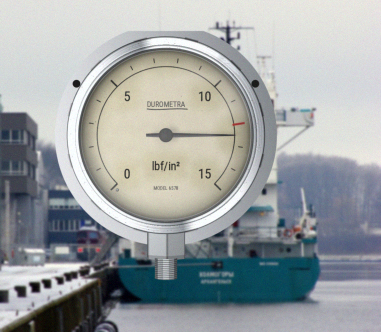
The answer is 12.5 psi
